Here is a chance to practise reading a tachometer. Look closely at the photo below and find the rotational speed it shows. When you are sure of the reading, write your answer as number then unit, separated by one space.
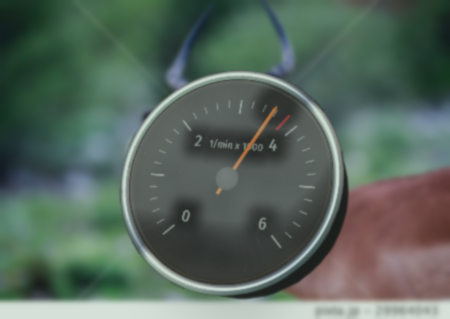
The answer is 3600 rpm
